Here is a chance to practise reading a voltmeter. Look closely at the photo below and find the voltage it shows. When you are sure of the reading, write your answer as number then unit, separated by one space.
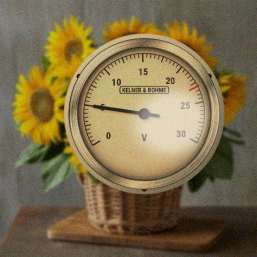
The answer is 5 V
